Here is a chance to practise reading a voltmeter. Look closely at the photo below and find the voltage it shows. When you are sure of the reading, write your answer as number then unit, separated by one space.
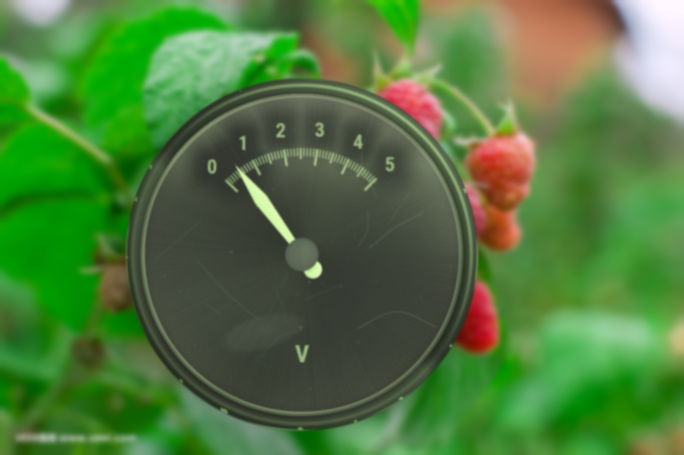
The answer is 0.5 V
